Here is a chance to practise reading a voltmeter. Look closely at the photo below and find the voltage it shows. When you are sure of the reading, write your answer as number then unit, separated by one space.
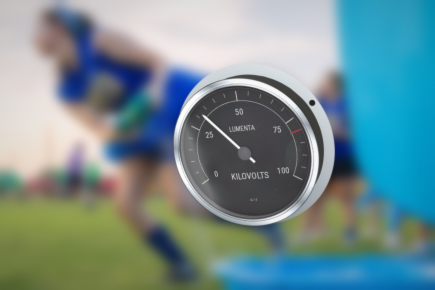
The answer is 32.5 kV
